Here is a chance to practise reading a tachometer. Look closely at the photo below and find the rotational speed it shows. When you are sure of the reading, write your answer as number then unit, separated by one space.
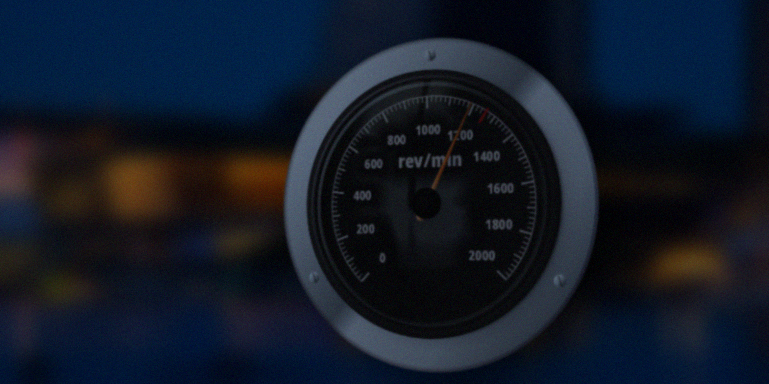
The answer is 1200 rpm
